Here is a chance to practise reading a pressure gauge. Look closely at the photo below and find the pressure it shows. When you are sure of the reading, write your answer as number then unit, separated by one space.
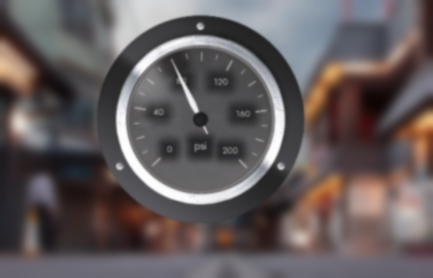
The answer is 80 psi
